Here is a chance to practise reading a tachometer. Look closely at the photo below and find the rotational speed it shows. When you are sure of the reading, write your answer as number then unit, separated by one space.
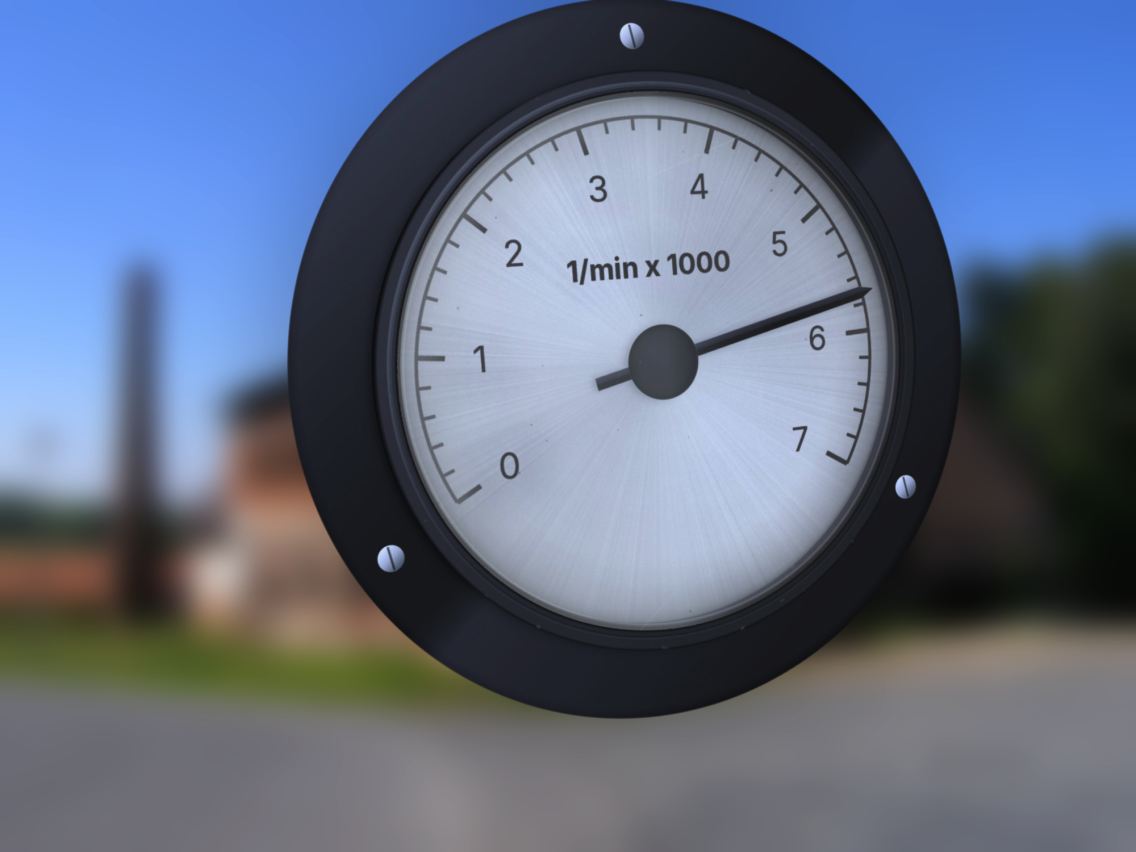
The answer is 5700 rpm
